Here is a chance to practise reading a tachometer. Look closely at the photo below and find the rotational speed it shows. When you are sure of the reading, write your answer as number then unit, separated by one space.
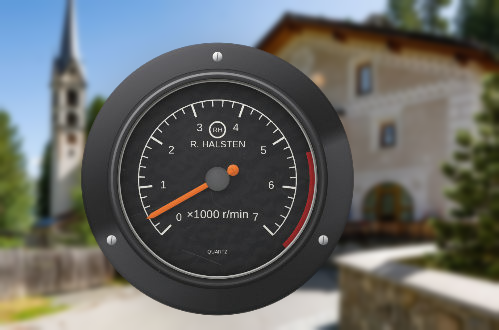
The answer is 400 rpm
